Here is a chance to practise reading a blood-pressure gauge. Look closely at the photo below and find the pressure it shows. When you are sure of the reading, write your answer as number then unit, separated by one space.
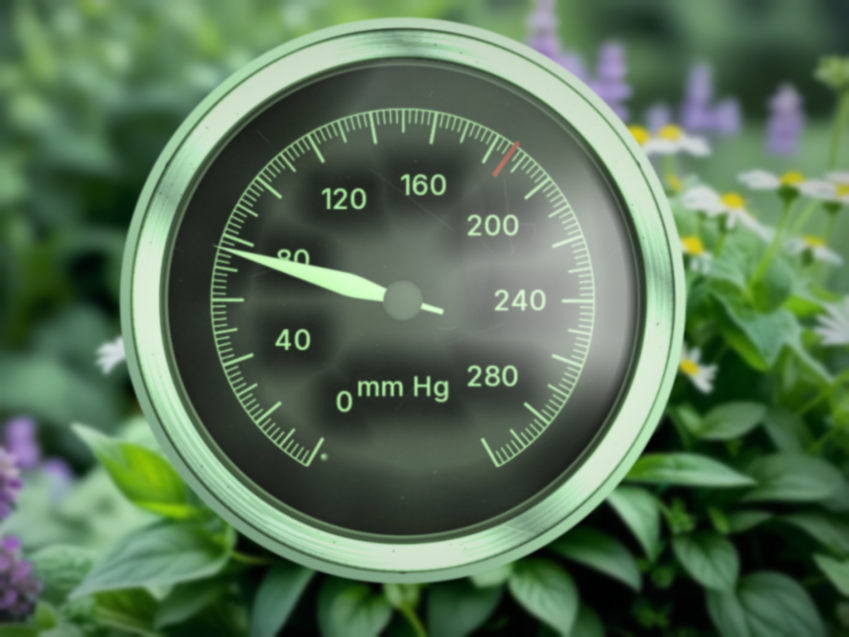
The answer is 76 mmHg
